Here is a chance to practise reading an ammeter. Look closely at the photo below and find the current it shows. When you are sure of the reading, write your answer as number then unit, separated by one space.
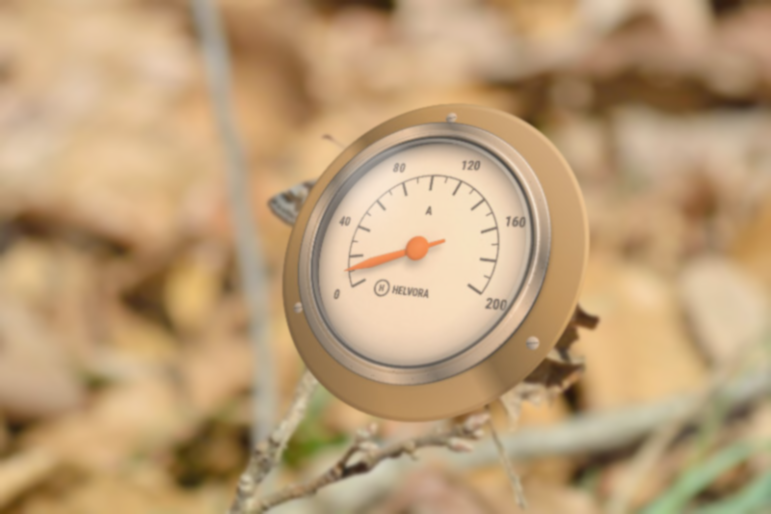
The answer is 10 A
